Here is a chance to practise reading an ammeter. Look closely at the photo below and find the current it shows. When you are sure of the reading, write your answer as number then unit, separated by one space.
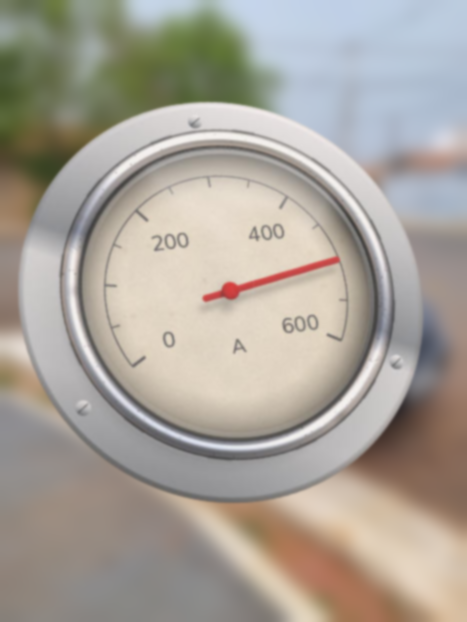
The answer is 500 A
